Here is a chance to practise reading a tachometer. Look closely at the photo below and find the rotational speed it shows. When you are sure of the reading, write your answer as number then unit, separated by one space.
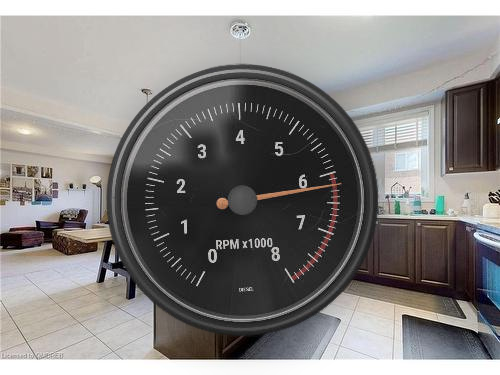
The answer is 6200 rpm
